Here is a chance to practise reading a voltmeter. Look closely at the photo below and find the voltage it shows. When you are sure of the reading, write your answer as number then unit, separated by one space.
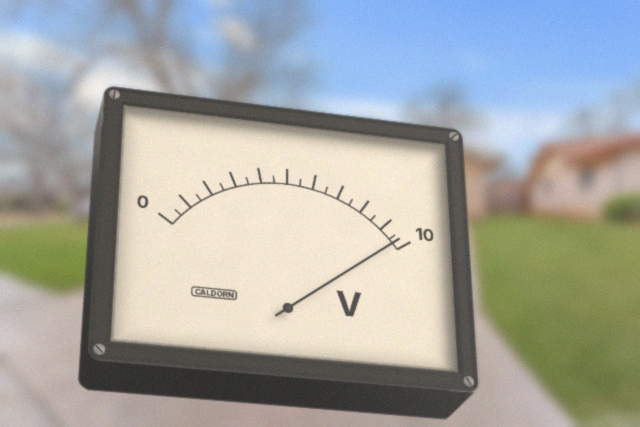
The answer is 9.75 V
